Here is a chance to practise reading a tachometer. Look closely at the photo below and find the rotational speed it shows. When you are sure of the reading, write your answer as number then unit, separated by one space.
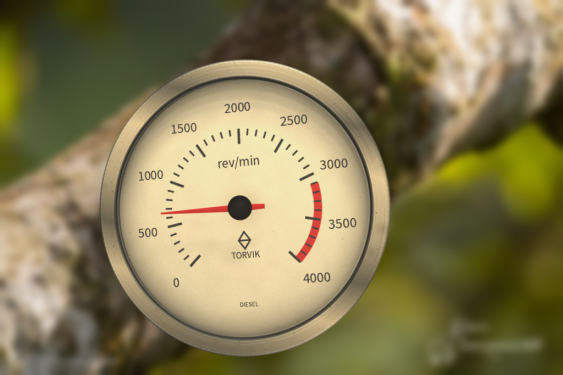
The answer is 650 rpm
